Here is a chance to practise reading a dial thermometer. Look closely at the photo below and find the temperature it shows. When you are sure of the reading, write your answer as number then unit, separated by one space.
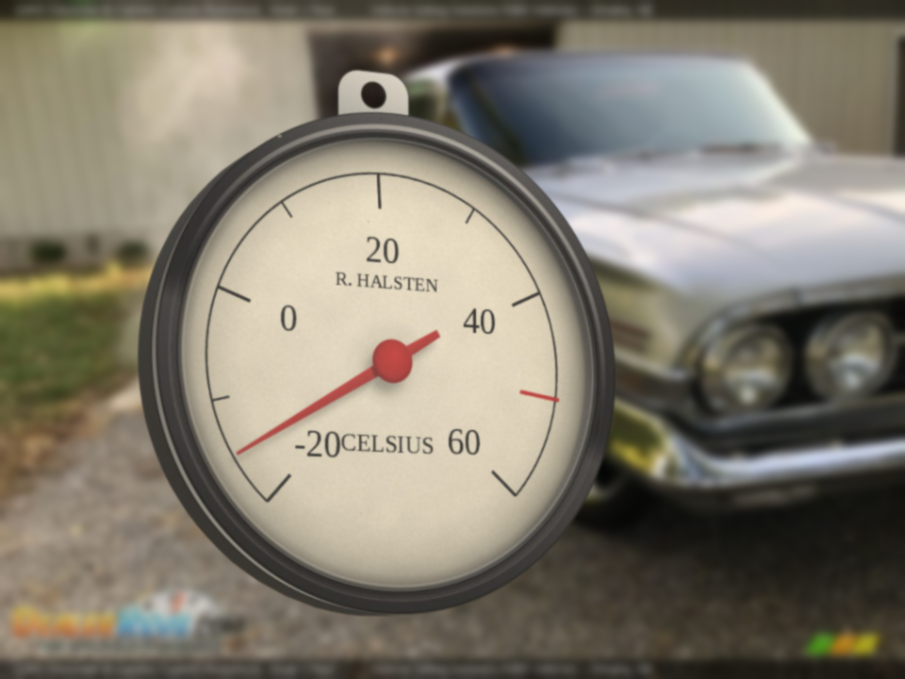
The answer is -15 °C
